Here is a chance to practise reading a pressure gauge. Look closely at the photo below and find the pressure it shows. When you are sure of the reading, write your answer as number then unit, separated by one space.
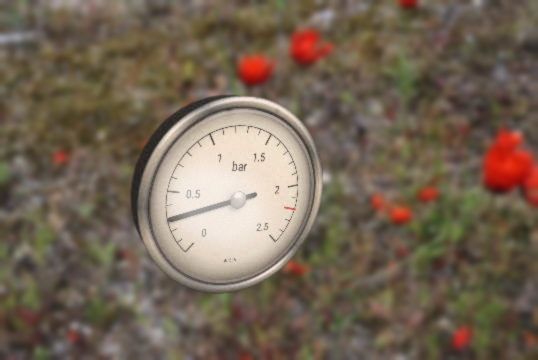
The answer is 0.3 bar
